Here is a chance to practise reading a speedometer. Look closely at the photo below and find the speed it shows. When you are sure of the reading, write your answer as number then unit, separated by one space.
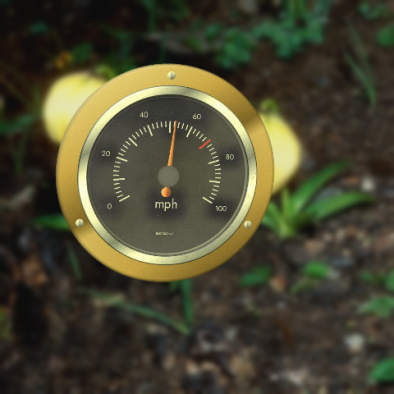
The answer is 52 mph
